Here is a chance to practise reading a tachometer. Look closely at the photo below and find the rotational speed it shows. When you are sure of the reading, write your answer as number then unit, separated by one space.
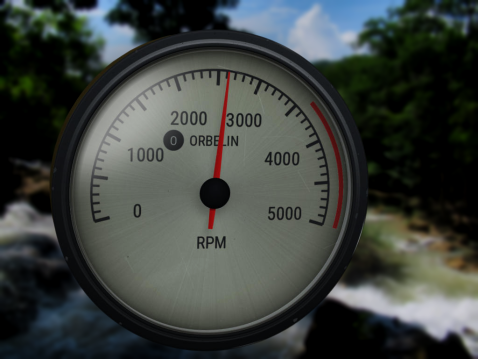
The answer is 2600 rpm
